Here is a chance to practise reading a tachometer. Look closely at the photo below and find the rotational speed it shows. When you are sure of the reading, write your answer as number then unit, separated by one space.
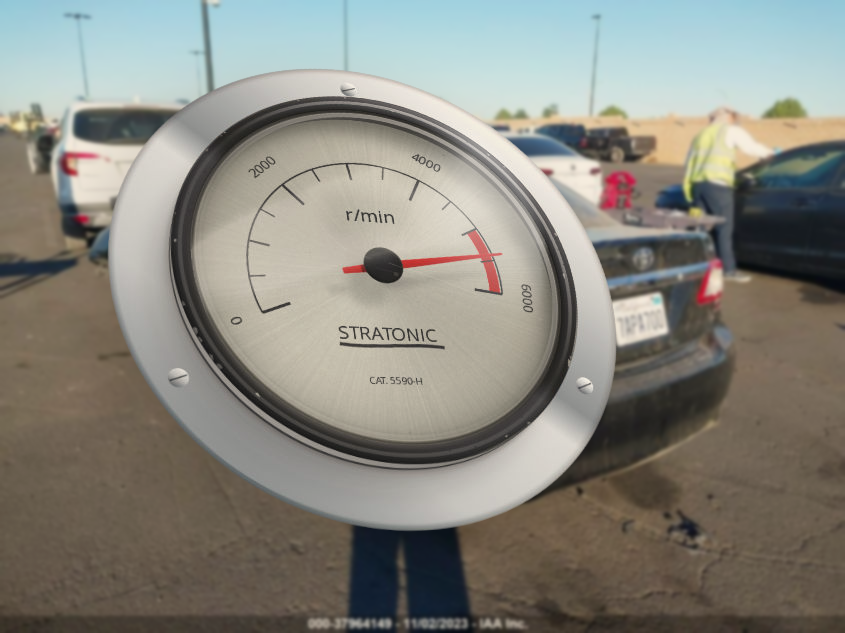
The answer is 5500 rpm
